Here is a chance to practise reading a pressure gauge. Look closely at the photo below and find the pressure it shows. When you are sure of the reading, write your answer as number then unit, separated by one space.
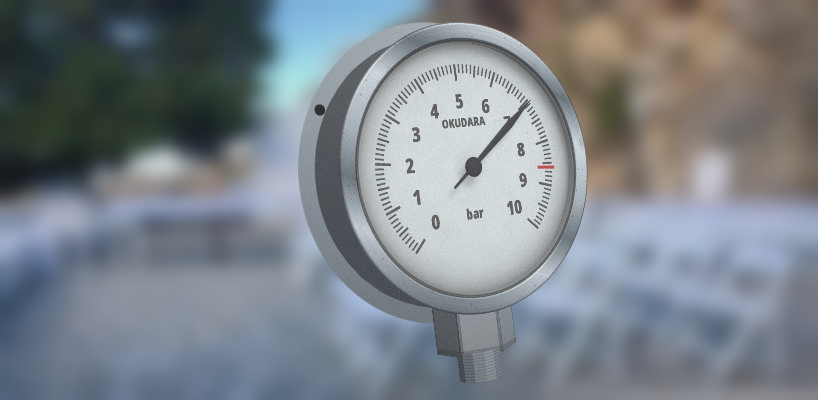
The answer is 7 bar
